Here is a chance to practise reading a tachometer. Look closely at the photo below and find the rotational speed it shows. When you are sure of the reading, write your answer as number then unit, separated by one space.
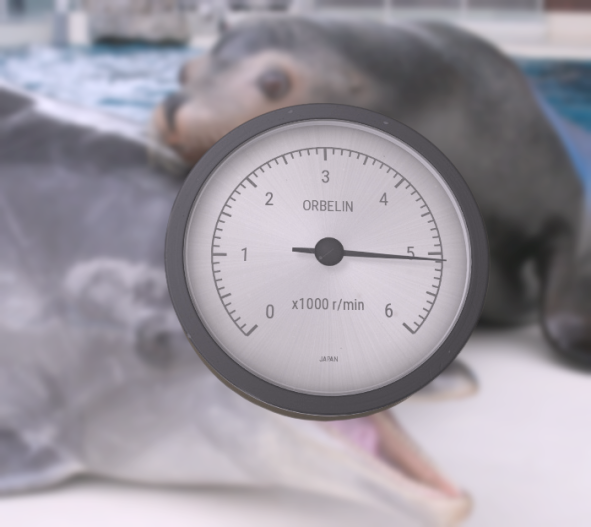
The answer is 5100 rpm
